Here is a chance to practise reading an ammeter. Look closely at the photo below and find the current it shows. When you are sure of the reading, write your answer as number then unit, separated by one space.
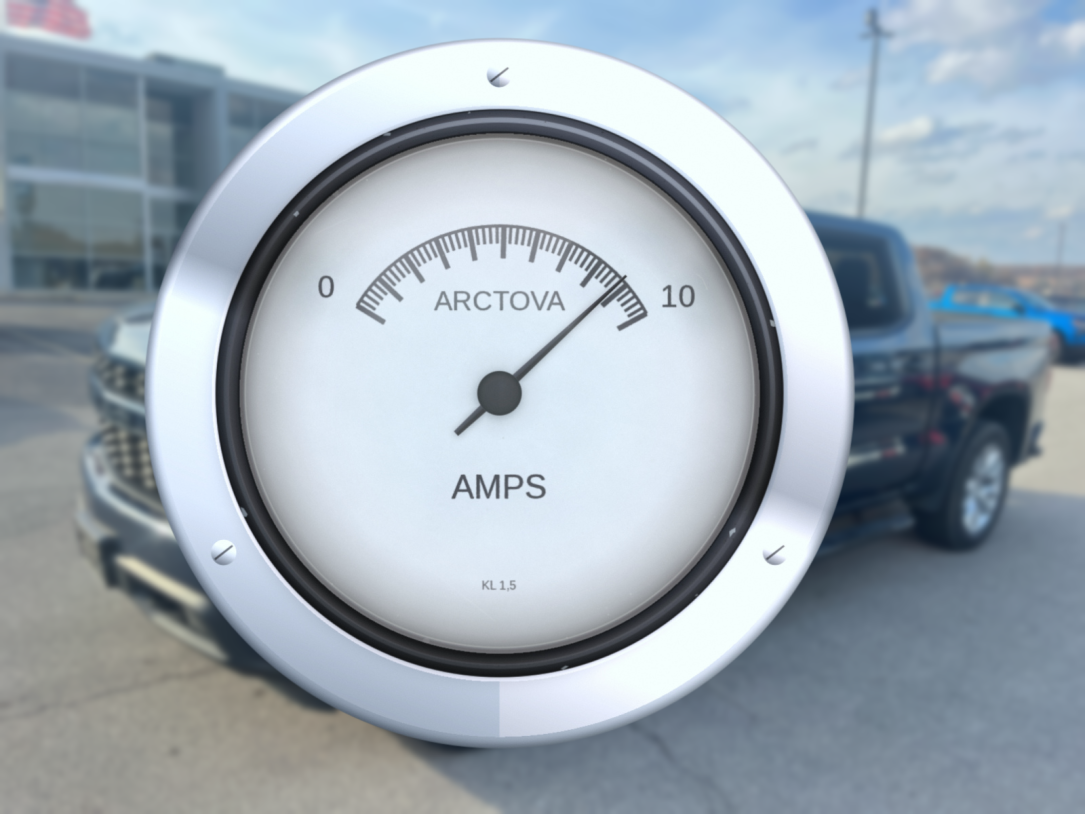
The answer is 8.8 A
